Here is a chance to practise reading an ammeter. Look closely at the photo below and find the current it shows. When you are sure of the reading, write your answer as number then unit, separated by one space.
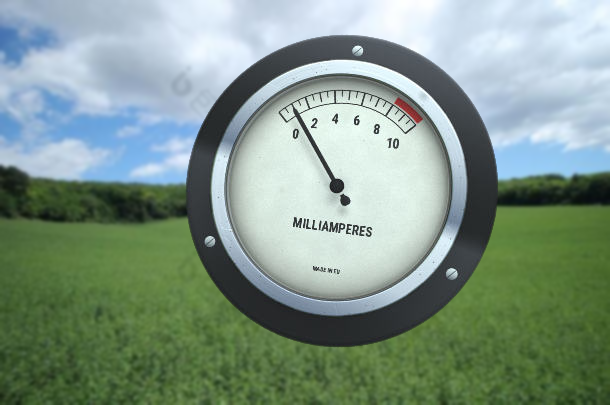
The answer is 1 mA
